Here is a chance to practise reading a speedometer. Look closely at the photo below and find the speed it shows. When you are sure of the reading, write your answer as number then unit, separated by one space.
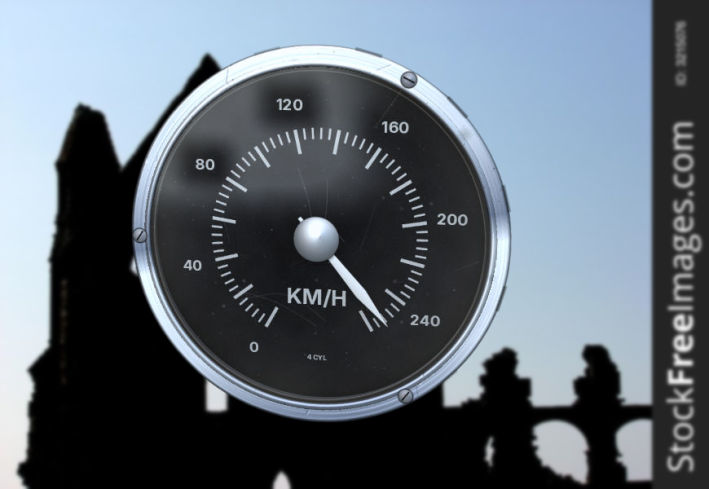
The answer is 252 km/h
